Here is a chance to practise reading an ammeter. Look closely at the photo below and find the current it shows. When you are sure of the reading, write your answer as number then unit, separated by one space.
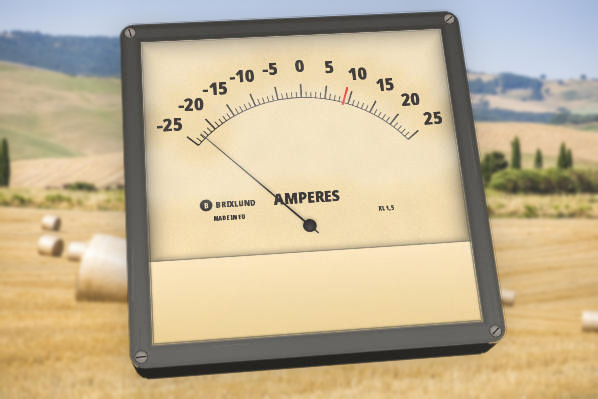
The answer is -23 A
